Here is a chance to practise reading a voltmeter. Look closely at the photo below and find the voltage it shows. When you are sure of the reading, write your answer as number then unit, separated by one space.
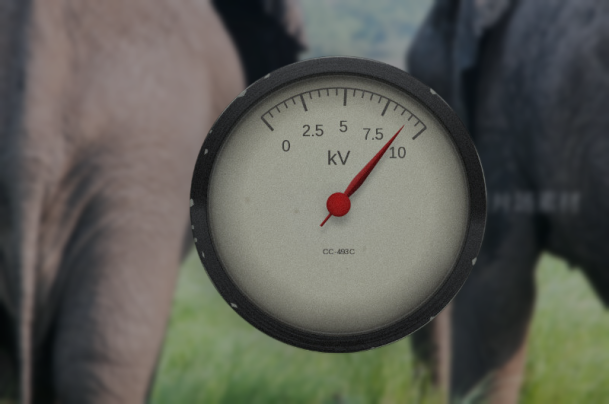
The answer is 9 kV
